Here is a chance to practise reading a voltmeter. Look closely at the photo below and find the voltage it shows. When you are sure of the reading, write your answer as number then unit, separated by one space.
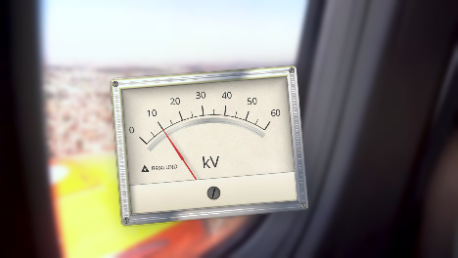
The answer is 10 kV
